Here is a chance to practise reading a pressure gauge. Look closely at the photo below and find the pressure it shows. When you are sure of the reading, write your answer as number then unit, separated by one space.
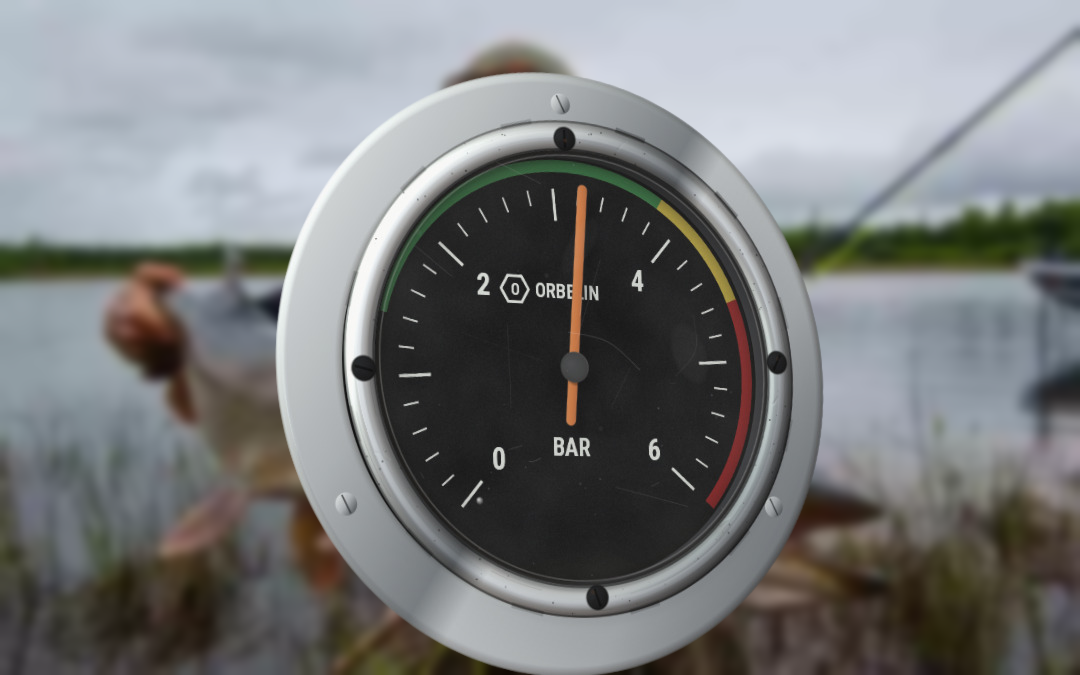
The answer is 3.2 bar
